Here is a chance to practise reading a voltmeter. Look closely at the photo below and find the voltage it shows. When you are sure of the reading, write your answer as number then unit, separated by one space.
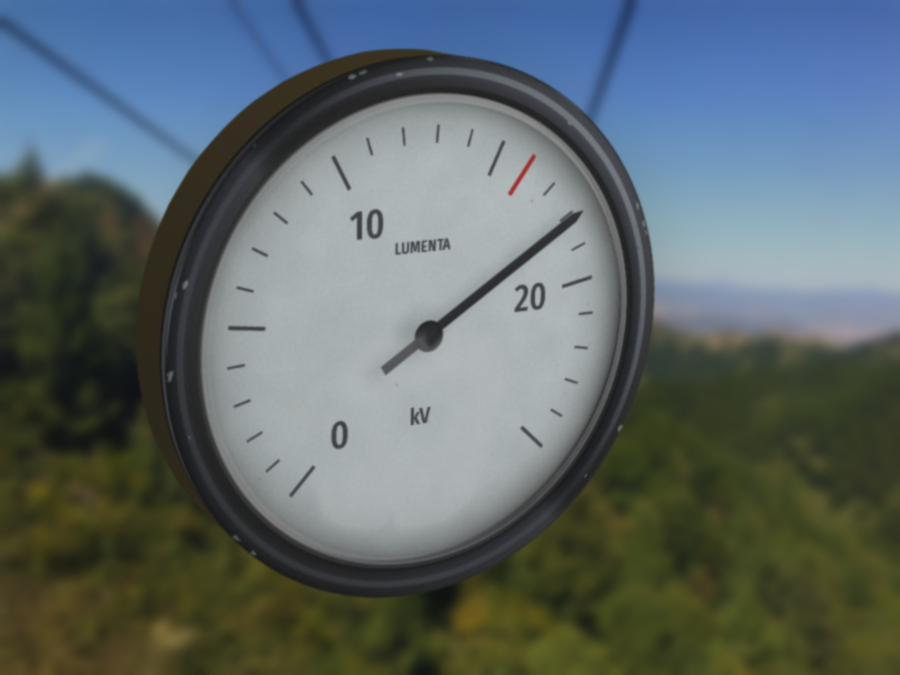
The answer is 18 kV
